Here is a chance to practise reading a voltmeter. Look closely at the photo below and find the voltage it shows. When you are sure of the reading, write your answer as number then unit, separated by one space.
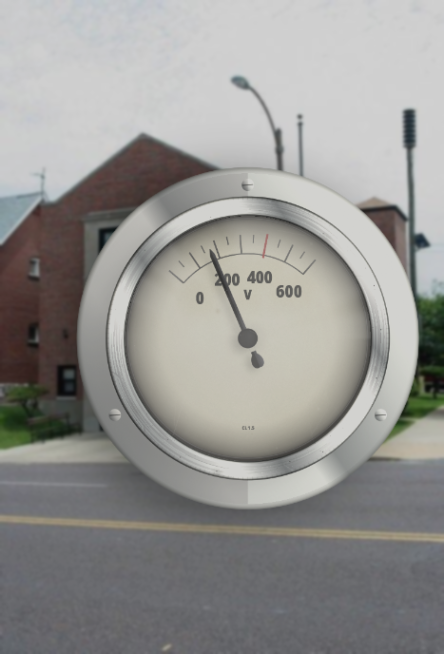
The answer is 175 V
